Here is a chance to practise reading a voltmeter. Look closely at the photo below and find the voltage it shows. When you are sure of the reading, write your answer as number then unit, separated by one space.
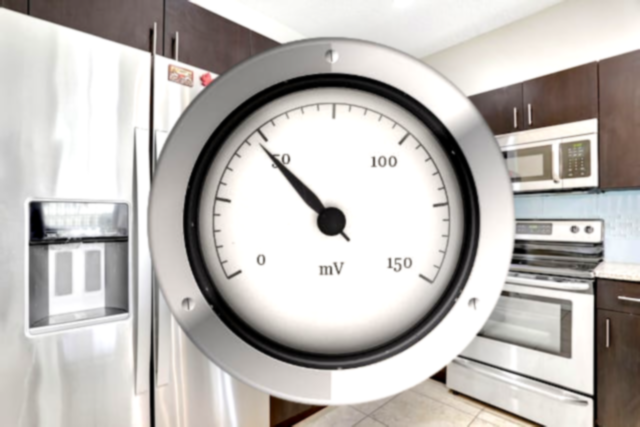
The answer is 47.5 mV
